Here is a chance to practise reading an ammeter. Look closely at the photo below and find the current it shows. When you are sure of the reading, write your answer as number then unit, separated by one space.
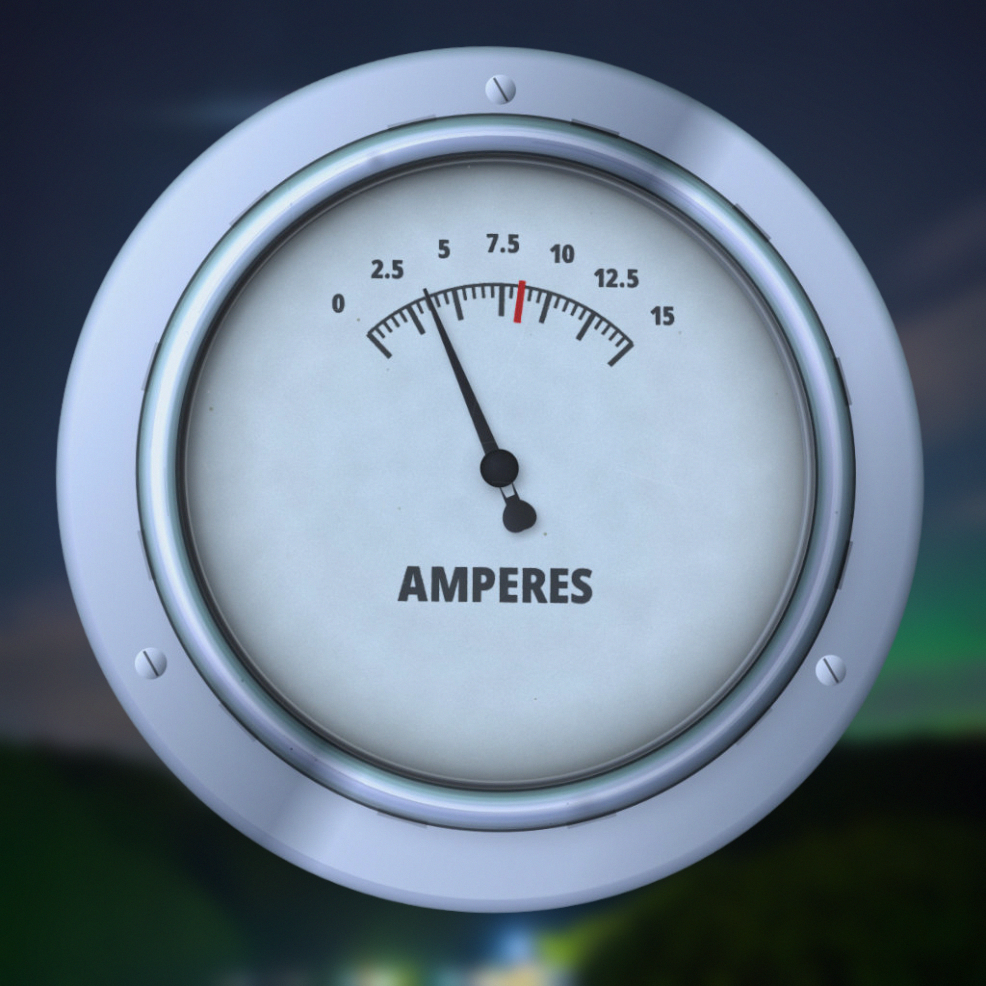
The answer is 3.5 A
